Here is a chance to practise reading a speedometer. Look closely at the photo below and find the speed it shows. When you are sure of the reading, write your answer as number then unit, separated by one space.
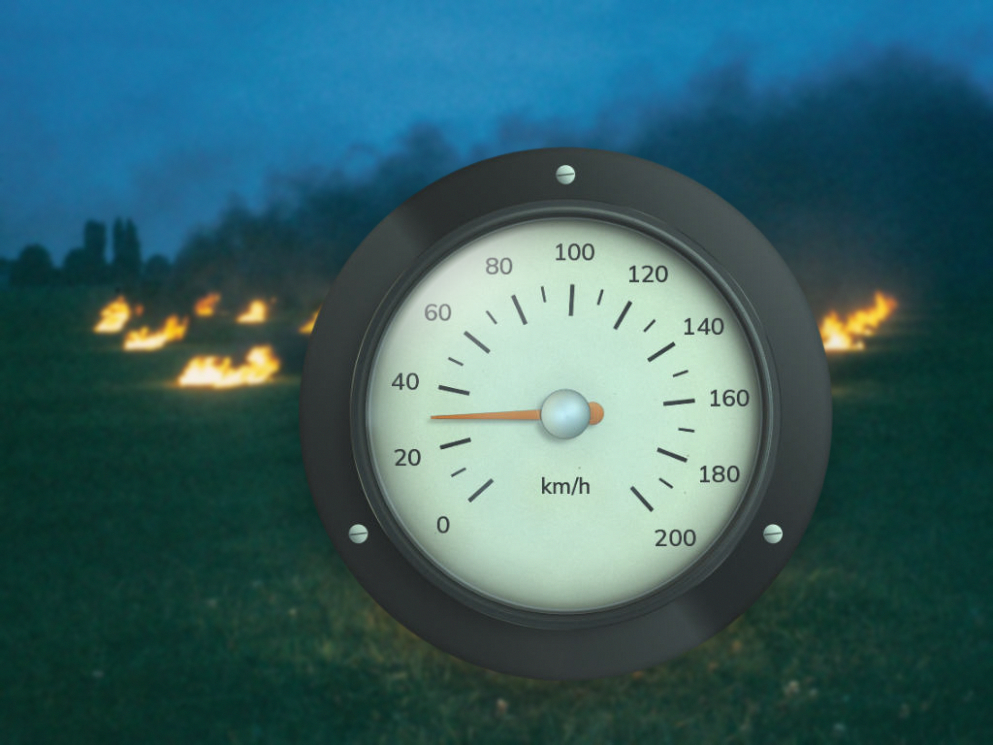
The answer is 30 km/h
